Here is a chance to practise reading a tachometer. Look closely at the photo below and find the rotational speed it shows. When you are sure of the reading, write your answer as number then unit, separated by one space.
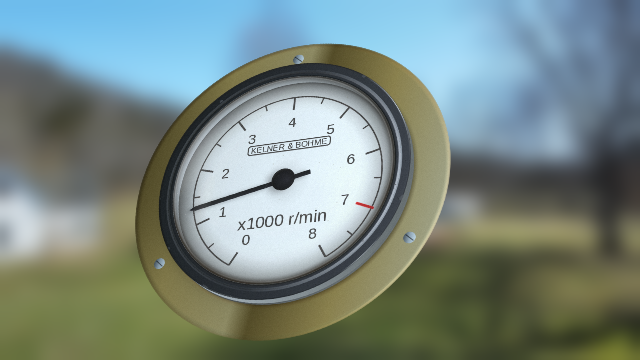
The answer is 1250 rpm
